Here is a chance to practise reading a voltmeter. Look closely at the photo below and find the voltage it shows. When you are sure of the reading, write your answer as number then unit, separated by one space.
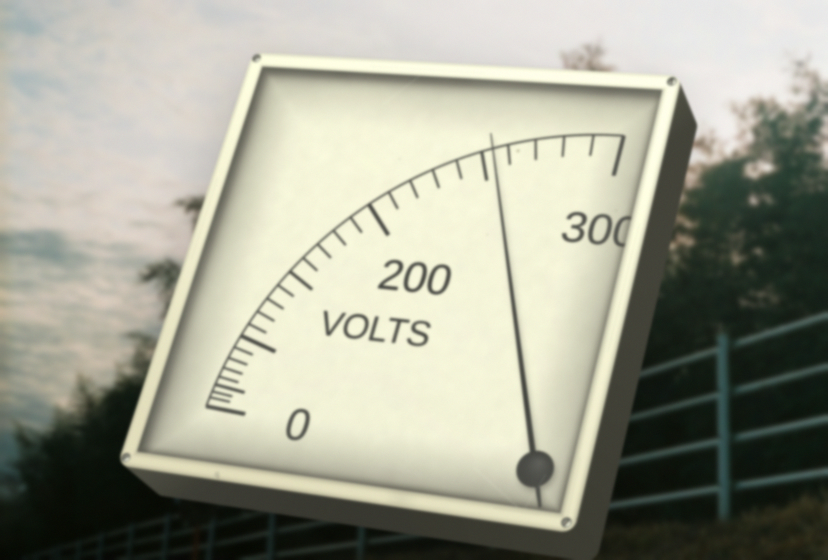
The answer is 255 V
